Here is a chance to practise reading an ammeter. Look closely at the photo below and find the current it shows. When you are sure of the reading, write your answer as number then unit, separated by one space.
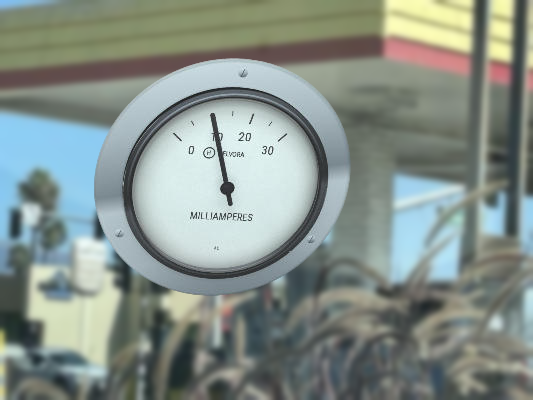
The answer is 10 mA
